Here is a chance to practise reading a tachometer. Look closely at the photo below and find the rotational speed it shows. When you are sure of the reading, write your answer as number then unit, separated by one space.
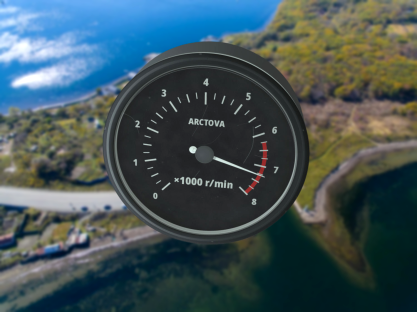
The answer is 7250 rpm
